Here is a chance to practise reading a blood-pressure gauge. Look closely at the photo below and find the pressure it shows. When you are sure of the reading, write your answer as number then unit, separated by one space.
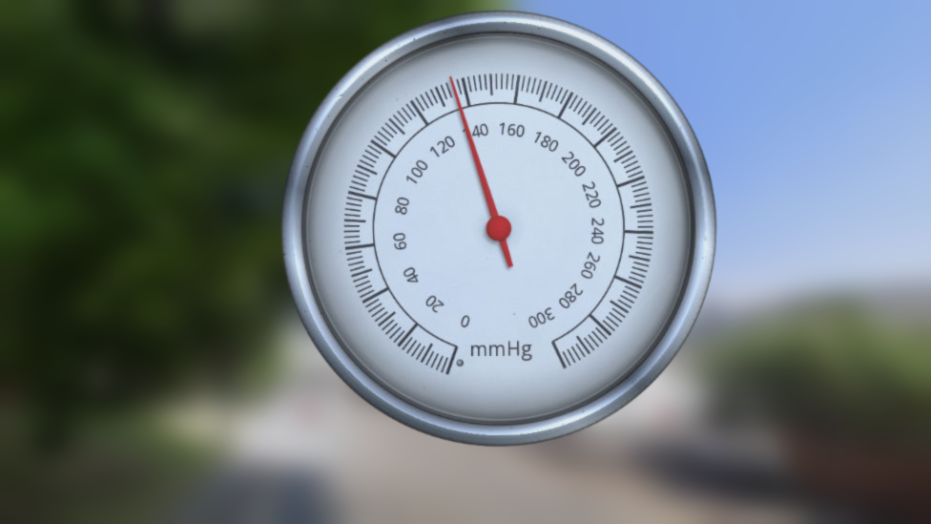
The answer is 136 mmHg
